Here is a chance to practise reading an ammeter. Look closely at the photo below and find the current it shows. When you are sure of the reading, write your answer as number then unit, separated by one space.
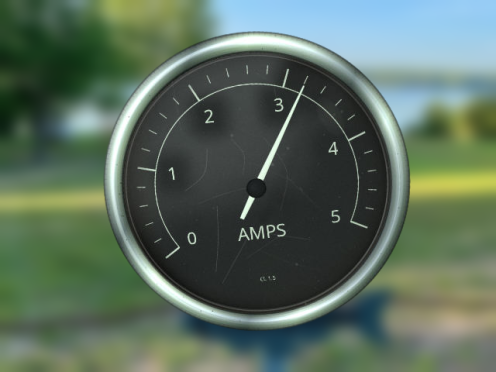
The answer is 3.2 A
